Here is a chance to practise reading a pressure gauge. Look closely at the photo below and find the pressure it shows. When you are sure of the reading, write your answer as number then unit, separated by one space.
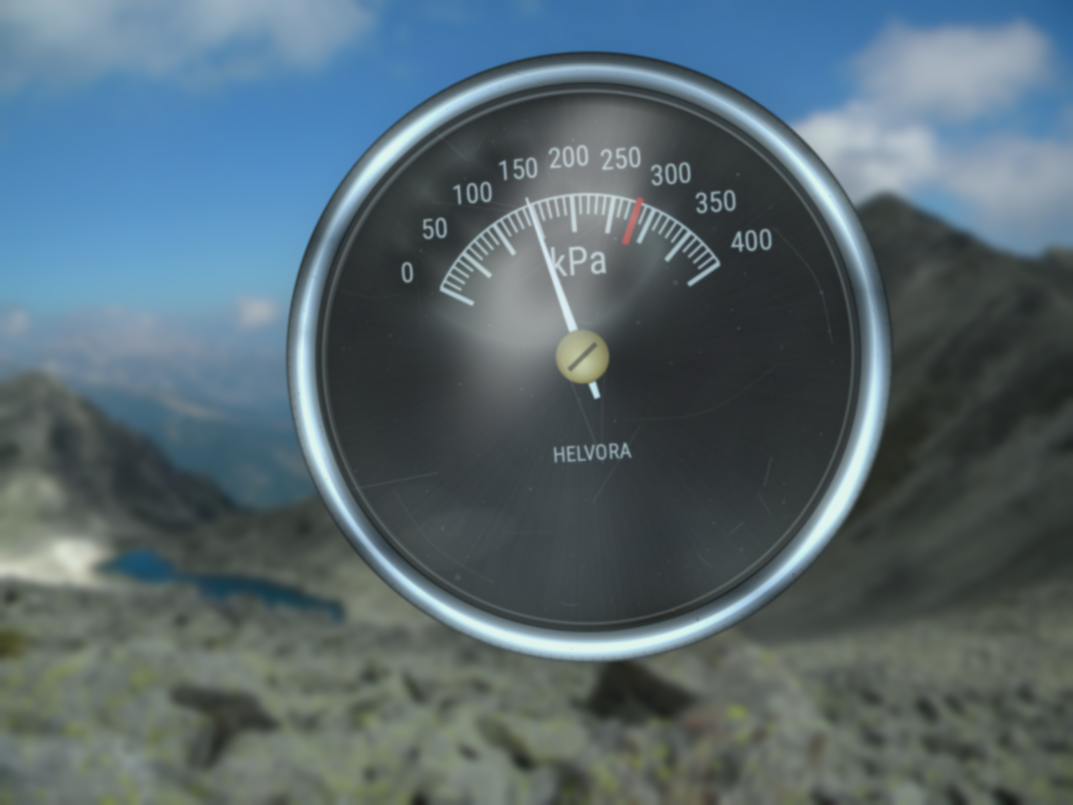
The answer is 150 kPa
